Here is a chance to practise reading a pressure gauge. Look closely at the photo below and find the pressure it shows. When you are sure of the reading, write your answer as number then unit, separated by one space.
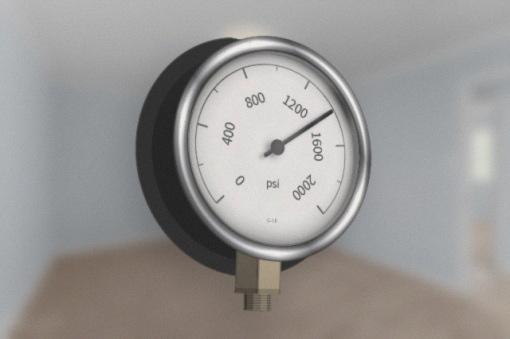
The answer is 1400 psi
